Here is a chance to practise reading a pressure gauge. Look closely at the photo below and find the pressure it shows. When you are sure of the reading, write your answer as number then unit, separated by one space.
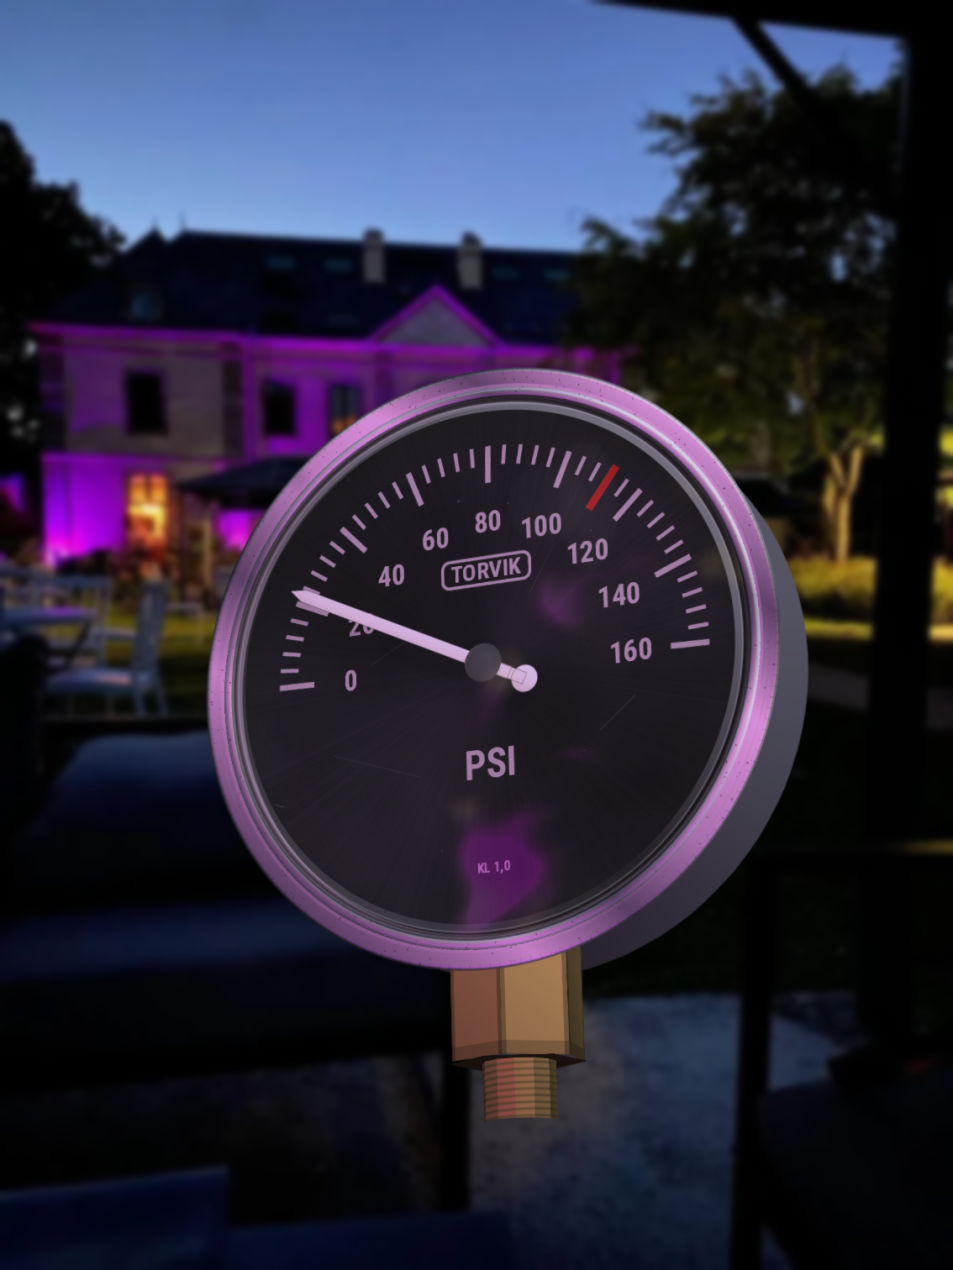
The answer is 22 psi
